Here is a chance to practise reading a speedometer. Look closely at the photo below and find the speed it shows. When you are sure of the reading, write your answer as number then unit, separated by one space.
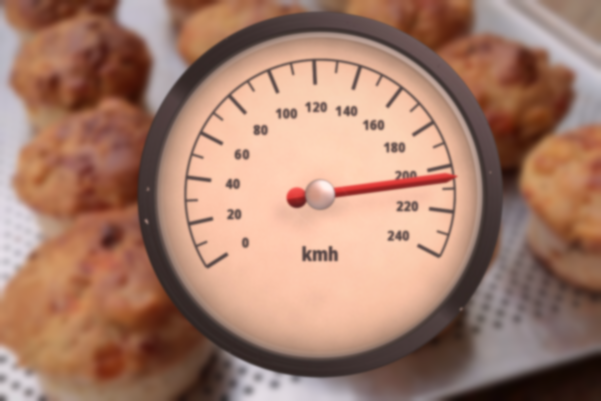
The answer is 205 km/h
